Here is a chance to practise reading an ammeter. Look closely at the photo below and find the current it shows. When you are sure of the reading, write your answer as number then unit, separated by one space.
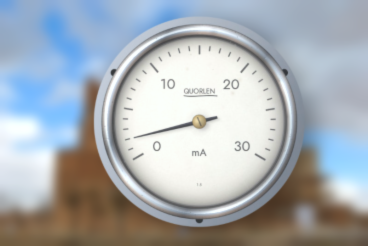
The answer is 2 mA
